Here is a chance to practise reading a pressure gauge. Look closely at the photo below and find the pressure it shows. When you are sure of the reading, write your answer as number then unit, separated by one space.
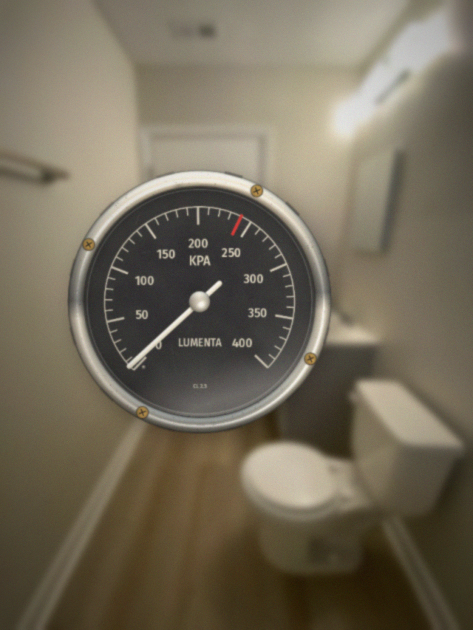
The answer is 5 kPa
